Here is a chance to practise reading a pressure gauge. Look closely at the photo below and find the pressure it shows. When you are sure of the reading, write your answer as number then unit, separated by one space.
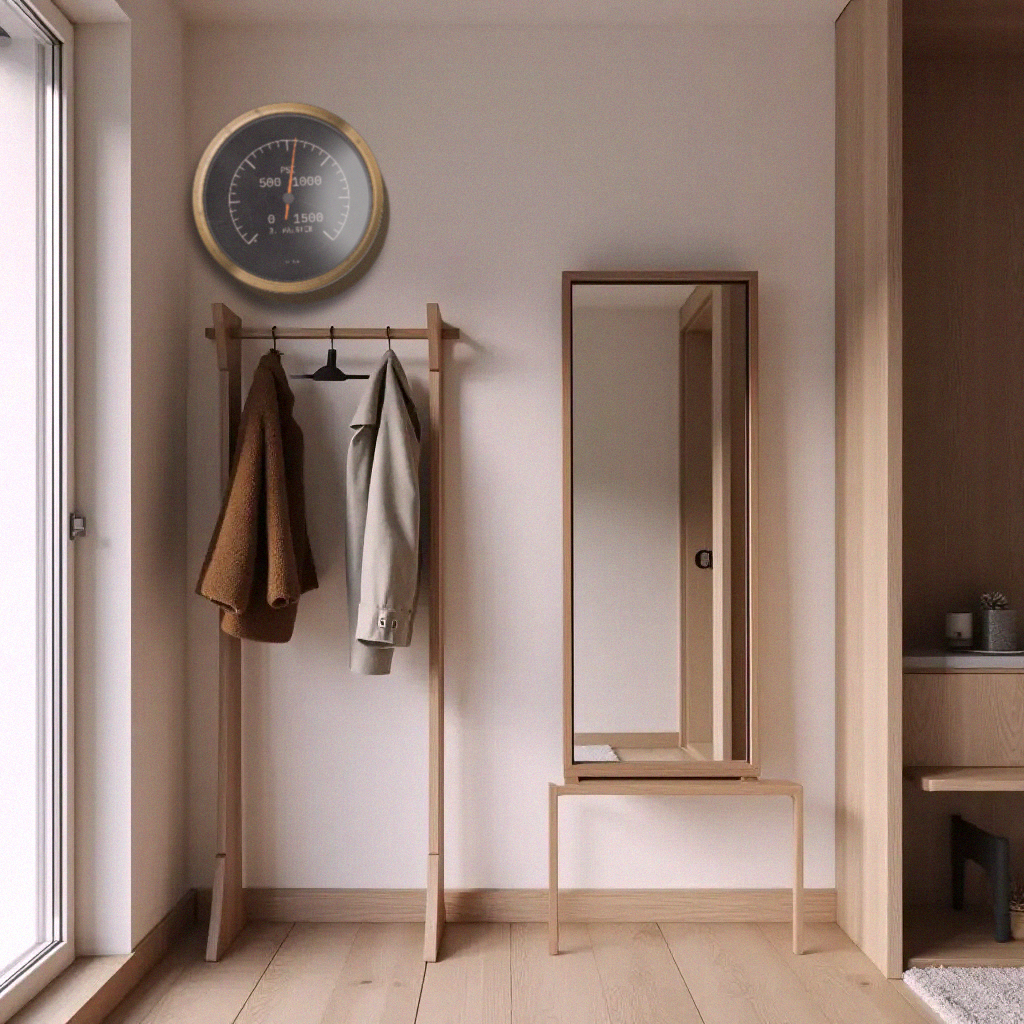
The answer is 800 psi
